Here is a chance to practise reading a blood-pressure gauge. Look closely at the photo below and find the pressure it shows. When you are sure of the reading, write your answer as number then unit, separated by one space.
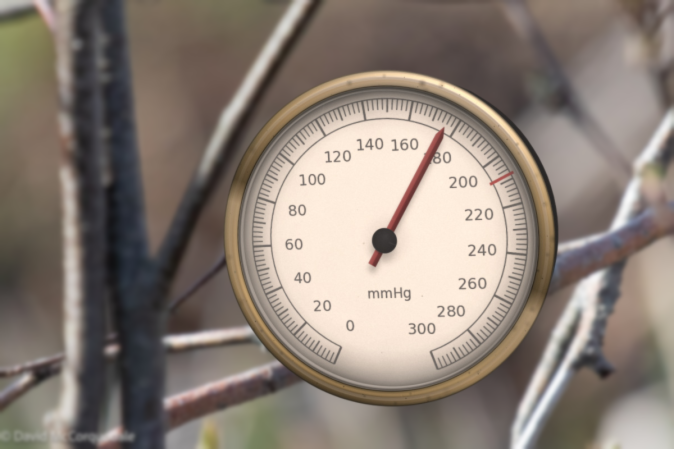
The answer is 176 mmHg
